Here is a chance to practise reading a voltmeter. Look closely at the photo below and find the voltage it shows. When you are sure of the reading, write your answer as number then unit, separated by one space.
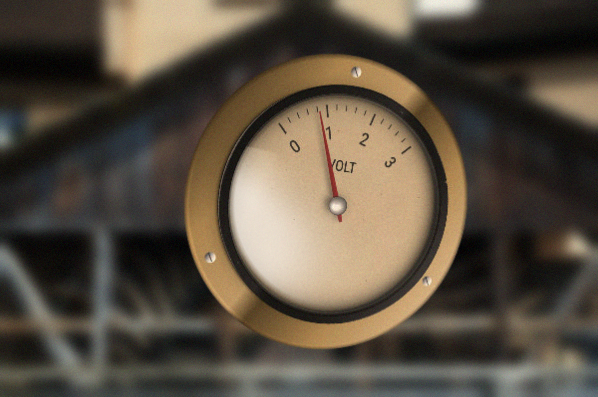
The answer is 0.8 V
